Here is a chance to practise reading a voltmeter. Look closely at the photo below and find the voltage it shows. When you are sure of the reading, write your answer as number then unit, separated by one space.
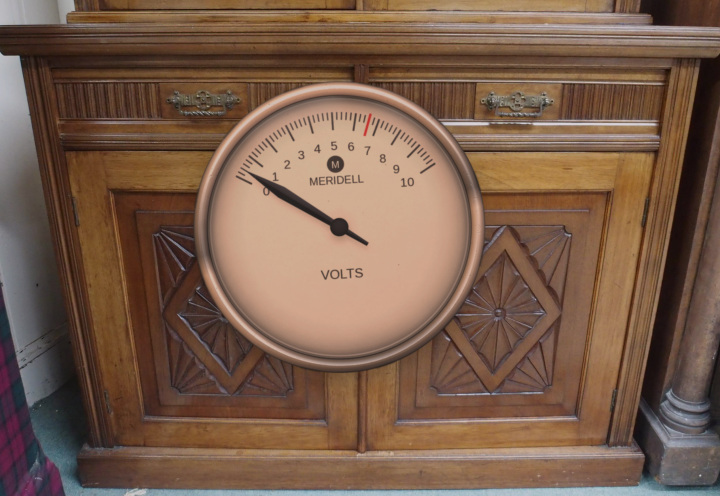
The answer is 0.4 V
